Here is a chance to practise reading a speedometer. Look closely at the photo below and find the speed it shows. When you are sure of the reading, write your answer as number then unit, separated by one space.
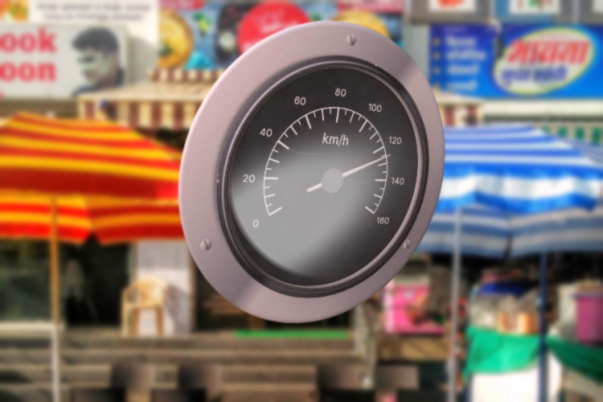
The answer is 125 km/h
